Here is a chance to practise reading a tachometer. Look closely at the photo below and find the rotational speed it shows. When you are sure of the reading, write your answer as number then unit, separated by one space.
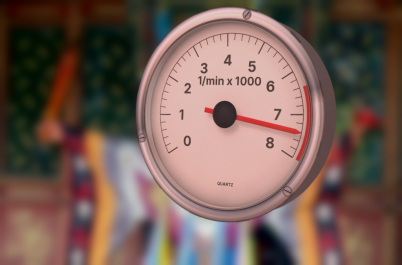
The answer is 7400 rpm
